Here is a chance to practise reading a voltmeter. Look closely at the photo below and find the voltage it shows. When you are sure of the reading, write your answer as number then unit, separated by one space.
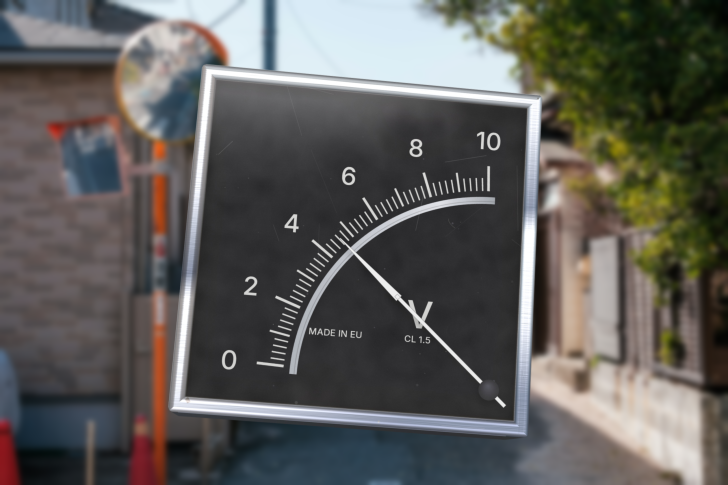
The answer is 4.6 V
